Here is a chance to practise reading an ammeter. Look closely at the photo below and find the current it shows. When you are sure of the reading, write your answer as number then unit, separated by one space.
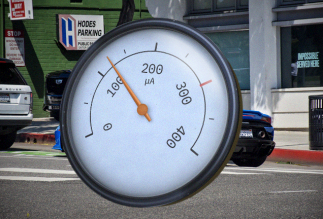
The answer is 125 µA
